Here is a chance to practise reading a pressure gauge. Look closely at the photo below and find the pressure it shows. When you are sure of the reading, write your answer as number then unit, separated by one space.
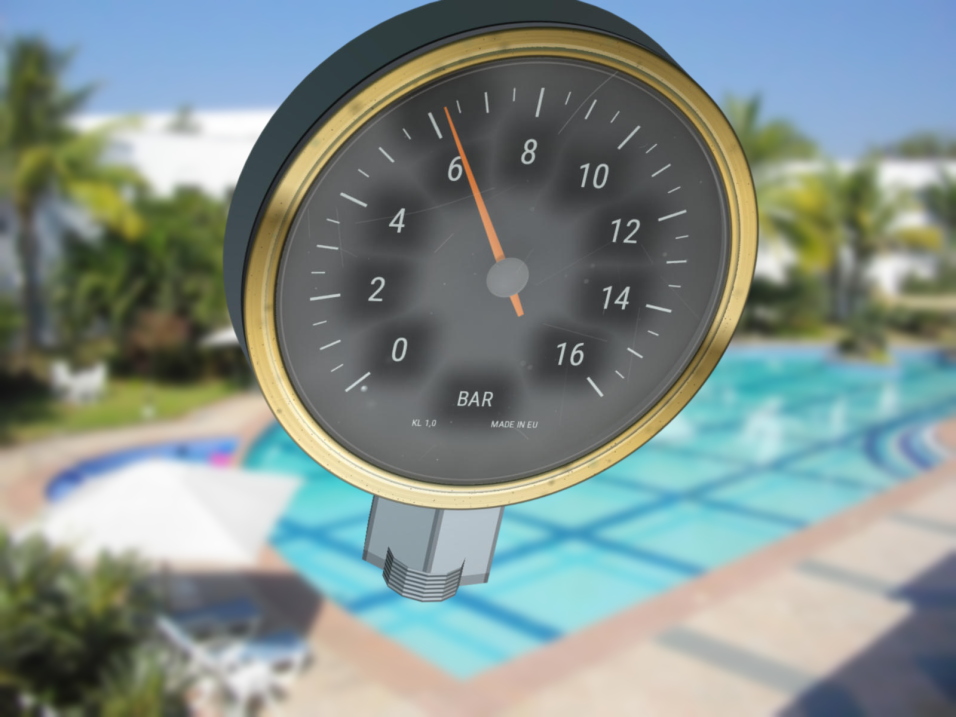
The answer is 6.25 bar
